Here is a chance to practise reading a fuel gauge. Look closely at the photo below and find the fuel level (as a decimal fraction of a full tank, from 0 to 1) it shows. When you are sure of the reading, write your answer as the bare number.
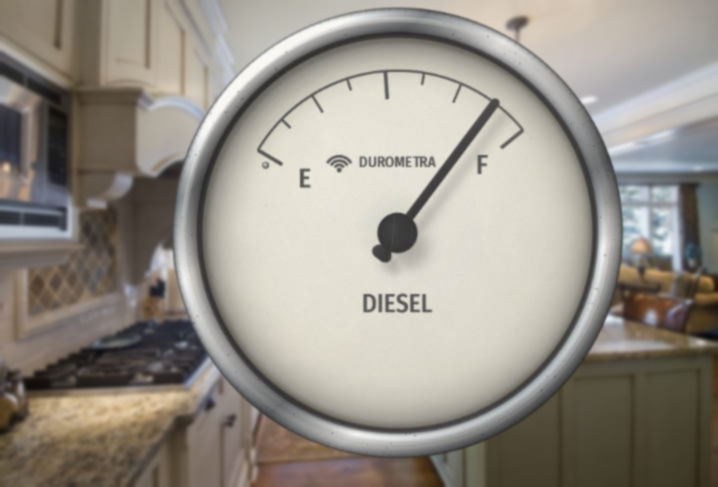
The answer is 0.875
